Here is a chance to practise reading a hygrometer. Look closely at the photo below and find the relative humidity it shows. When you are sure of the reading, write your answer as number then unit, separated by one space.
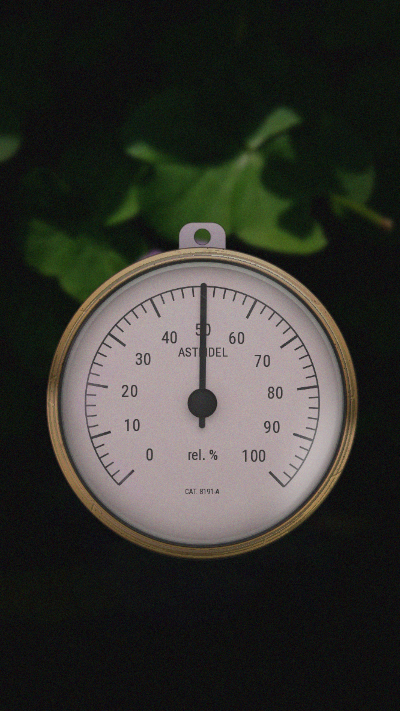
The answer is 50 %
